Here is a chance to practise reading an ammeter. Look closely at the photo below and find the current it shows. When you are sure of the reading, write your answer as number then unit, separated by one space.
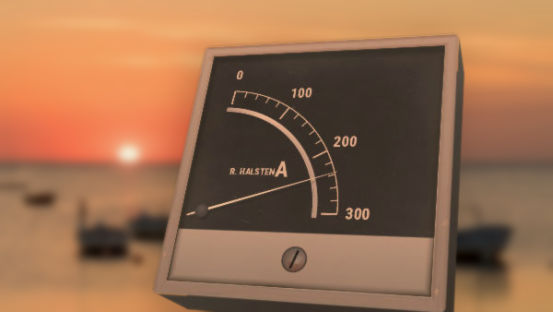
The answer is 240 A
